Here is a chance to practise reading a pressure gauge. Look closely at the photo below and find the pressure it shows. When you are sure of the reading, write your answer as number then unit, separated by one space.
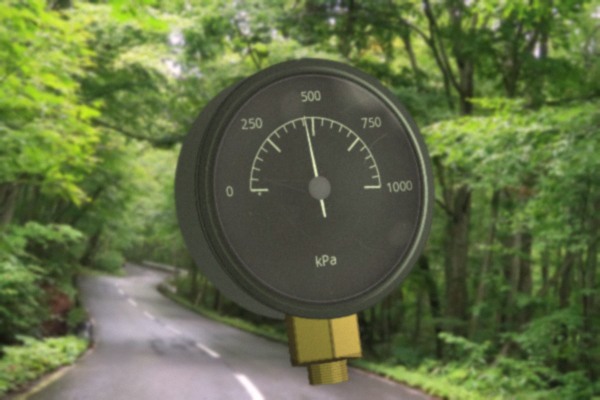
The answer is 450 kPa
